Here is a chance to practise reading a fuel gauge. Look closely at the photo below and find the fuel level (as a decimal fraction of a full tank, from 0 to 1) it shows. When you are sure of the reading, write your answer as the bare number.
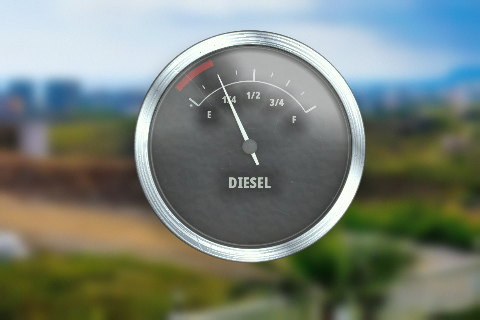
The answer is 0.25
